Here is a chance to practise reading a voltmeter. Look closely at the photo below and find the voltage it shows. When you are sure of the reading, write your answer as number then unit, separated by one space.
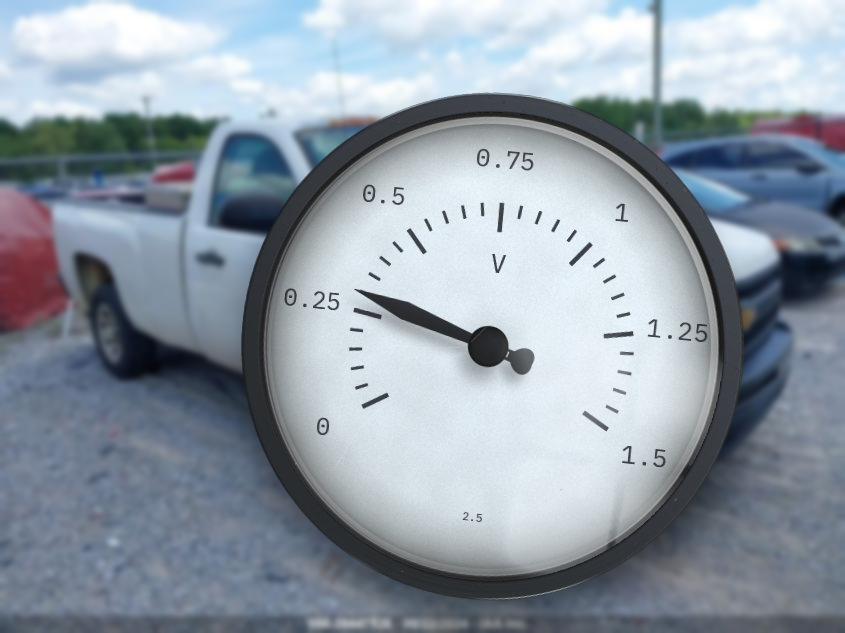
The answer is 0.3 V
